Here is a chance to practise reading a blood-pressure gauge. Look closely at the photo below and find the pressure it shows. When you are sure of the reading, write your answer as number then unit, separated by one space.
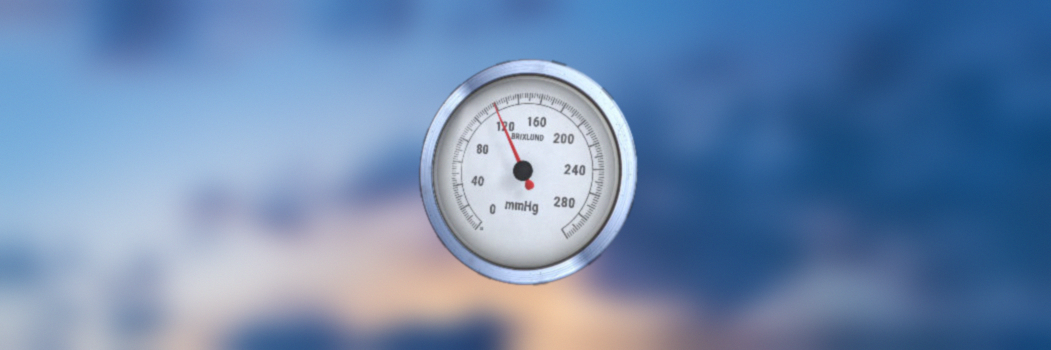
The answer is 120 mmHg
